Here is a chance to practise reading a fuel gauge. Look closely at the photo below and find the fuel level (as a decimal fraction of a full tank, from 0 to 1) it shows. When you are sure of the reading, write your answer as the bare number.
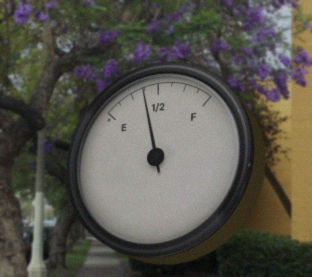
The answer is 0.375
